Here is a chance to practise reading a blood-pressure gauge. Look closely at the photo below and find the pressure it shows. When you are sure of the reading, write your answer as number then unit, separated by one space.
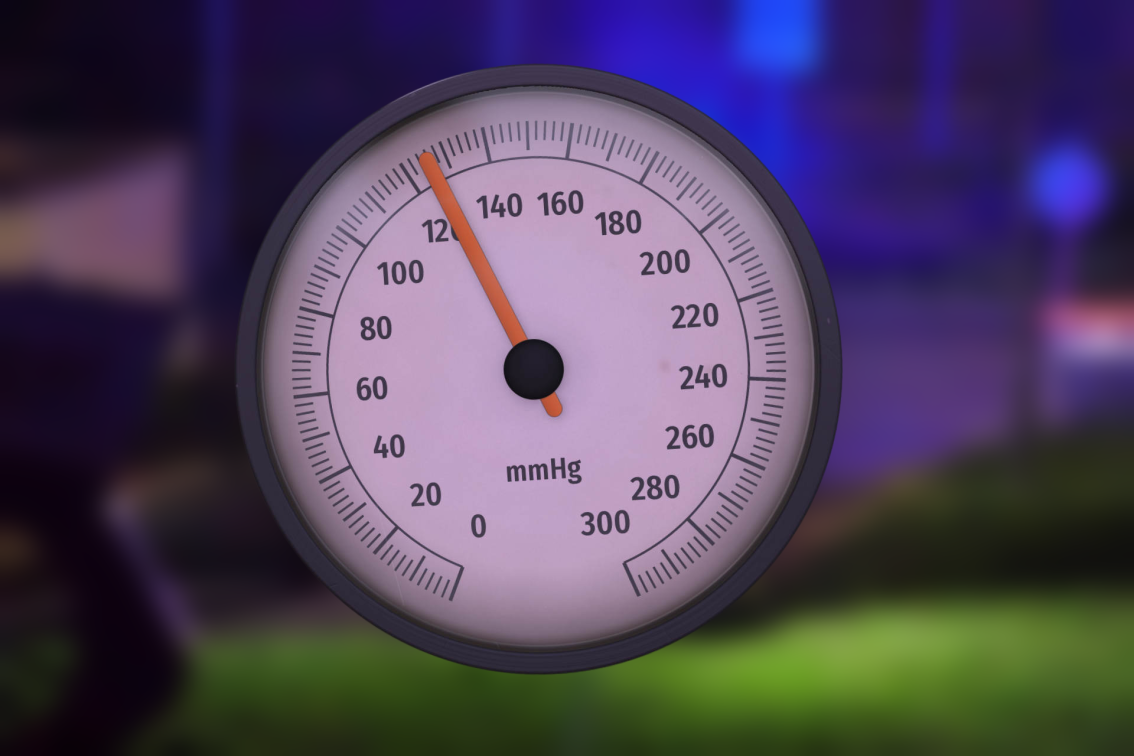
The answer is 126 mmHg
